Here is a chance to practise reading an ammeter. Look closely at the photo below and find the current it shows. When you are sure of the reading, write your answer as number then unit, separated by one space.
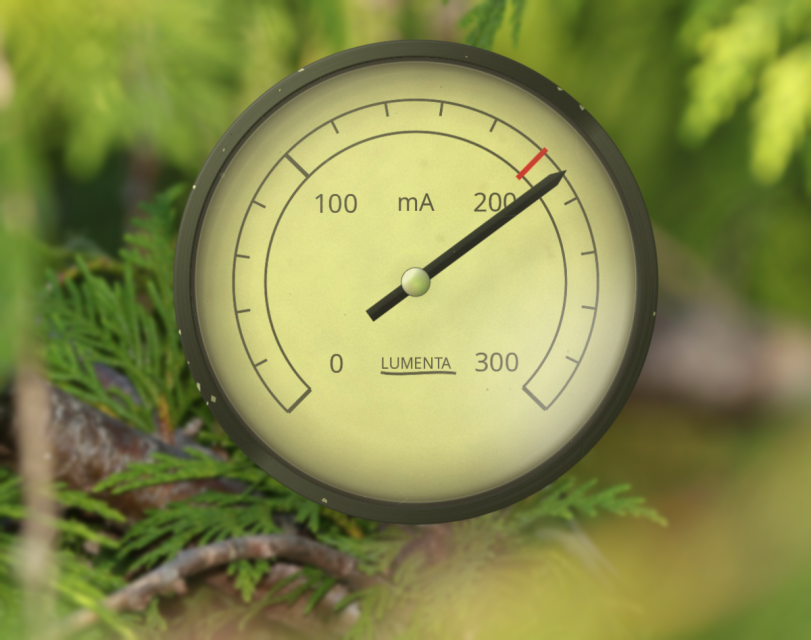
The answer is 210 mA
